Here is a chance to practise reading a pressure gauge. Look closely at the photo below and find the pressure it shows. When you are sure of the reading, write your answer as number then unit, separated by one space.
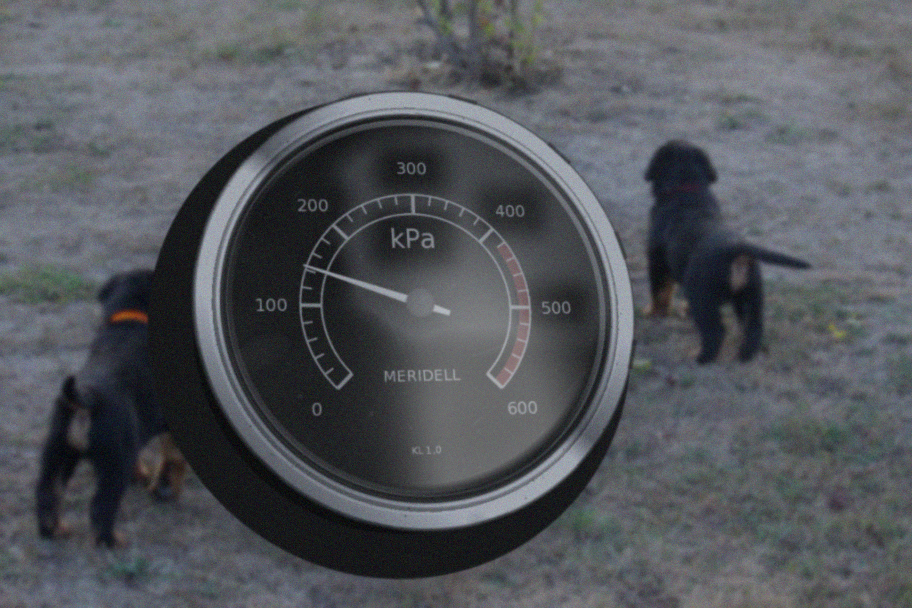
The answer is 140 kPa
